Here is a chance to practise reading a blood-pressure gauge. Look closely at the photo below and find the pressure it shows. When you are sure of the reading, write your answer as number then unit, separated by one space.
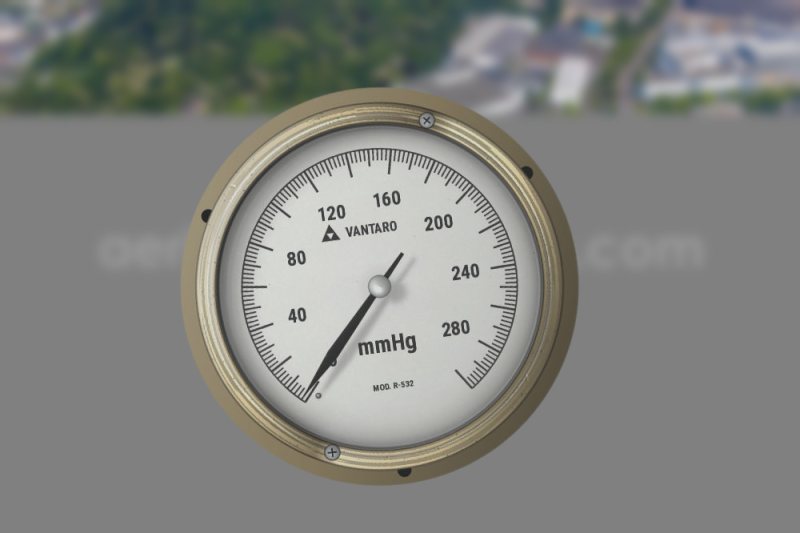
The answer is 2 mmHg
